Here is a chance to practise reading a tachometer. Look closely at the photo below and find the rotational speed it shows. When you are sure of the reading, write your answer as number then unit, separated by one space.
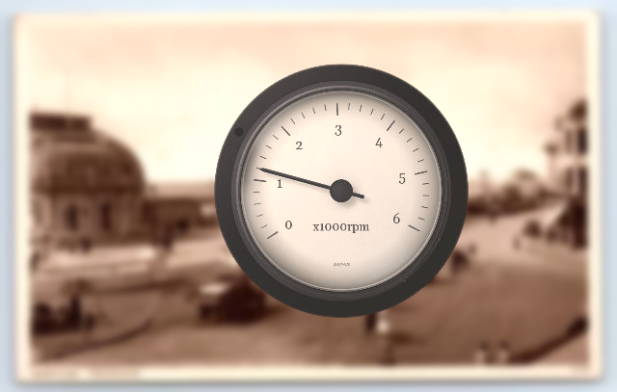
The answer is 1200 rpm
